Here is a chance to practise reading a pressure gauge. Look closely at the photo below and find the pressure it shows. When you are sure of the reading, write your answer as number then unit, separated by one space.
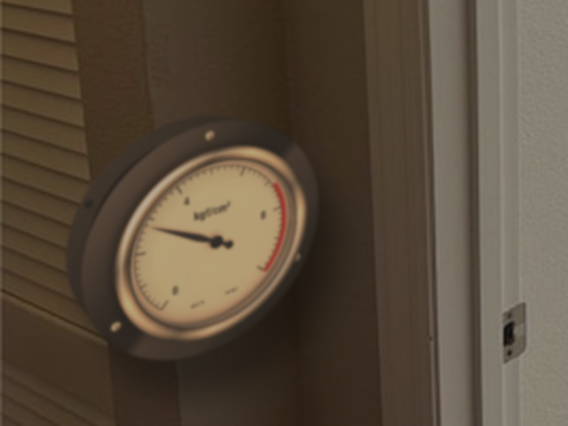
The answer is 2.8 kg/cm²
